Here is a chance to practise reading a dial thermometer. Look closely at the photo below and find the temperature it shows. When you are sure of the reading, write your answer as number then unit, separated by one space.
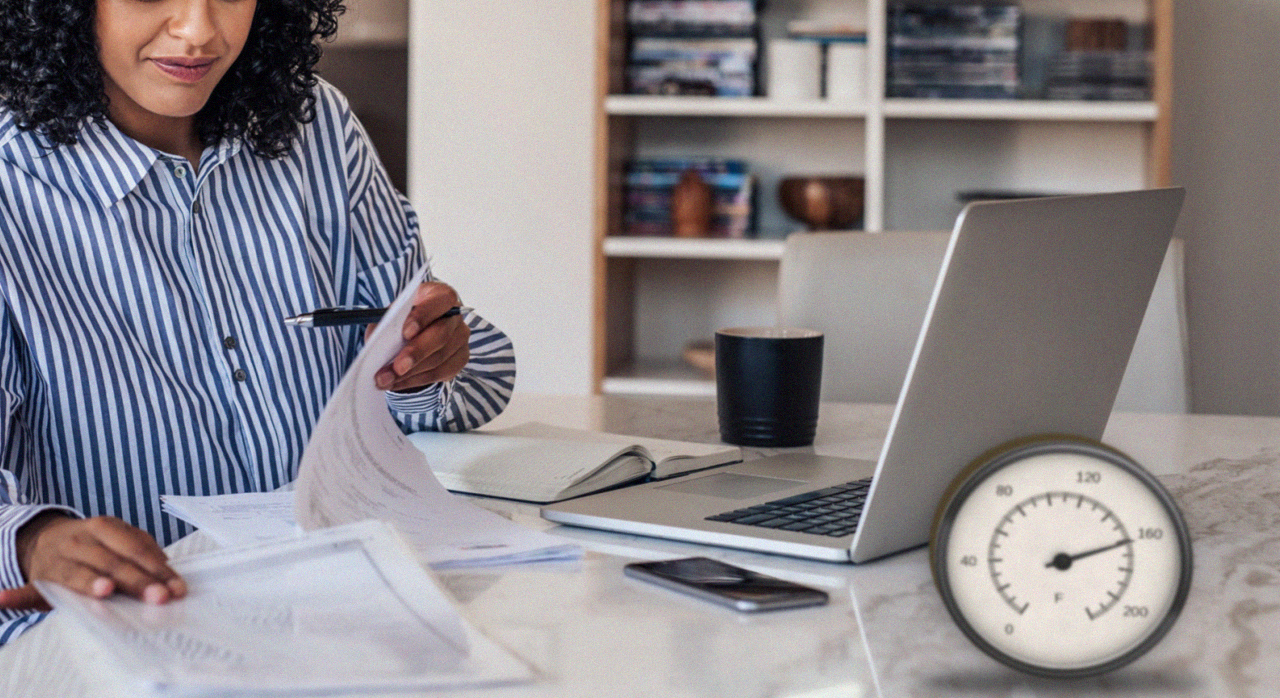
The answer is 160 °F
